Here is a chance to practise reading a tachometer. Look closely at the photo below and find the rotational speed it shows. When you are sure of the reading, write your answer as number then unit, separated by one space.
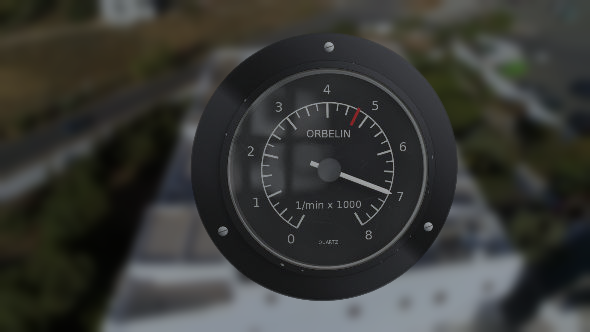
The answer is 7000 rpm
